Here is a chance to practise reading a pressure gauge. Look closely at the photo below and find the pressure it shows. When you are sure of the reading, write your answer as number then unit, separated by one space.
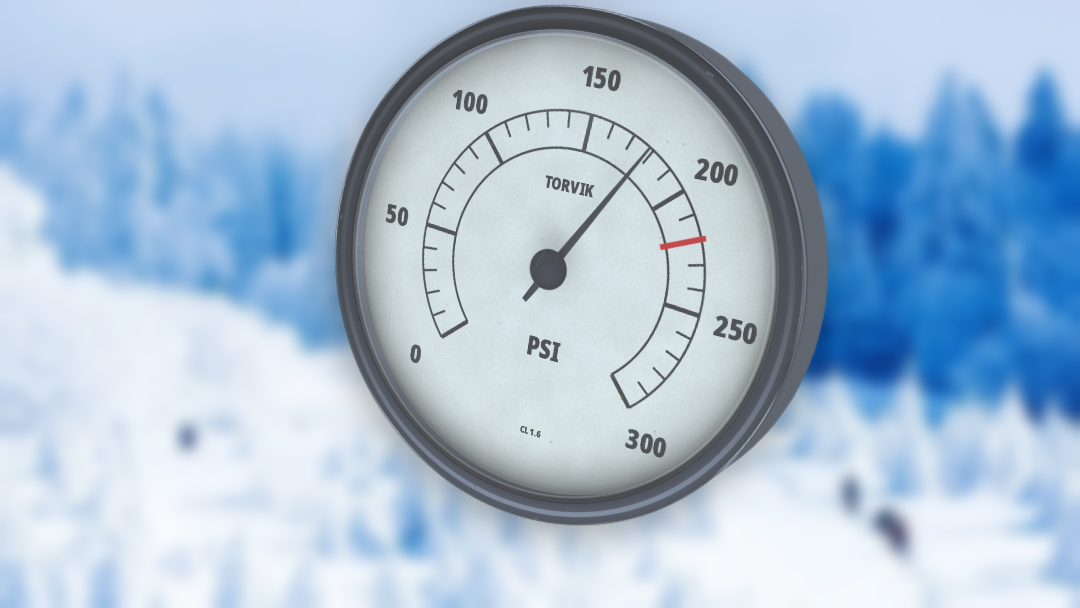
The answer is 180 psi
